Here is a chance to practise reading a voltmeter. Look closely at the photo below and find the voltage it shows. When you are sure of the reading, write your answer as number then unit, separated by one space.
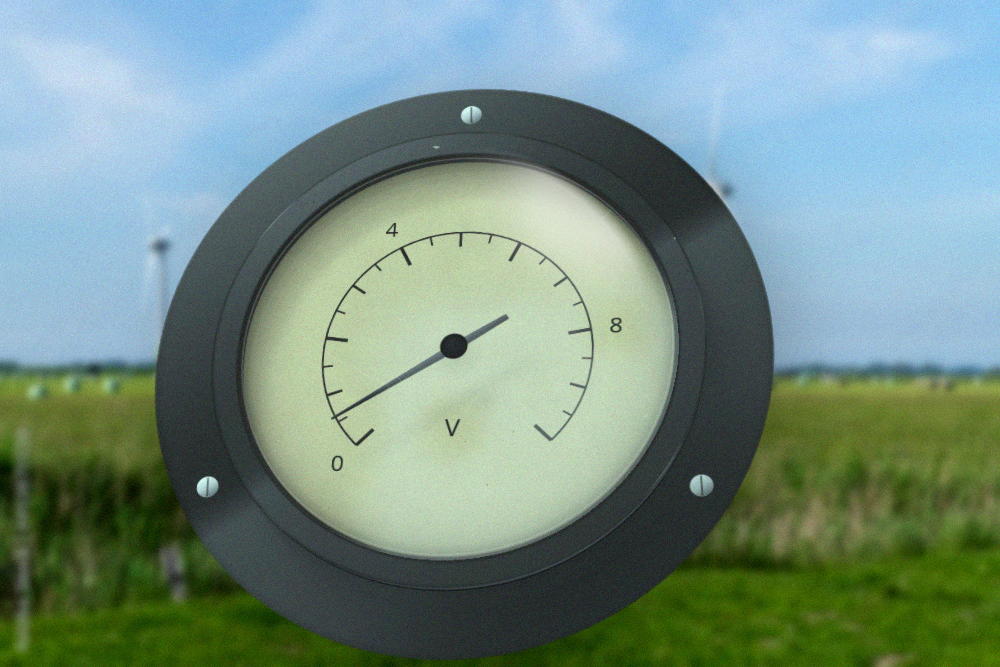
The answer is 0.5 V
